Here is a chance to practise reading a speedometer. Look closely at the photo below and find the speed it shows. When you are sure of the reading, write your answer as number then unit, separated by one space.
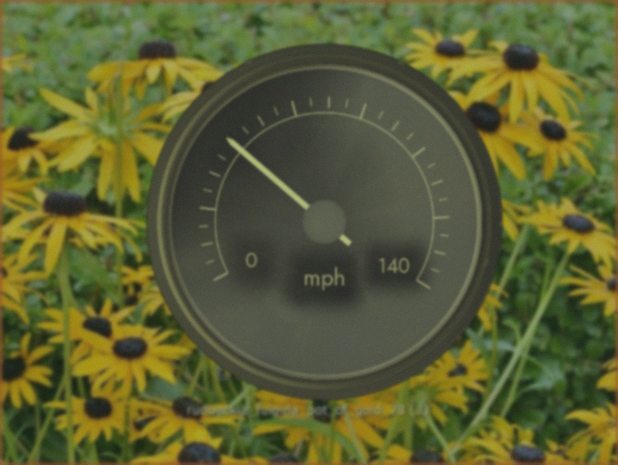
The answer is 40 mph
